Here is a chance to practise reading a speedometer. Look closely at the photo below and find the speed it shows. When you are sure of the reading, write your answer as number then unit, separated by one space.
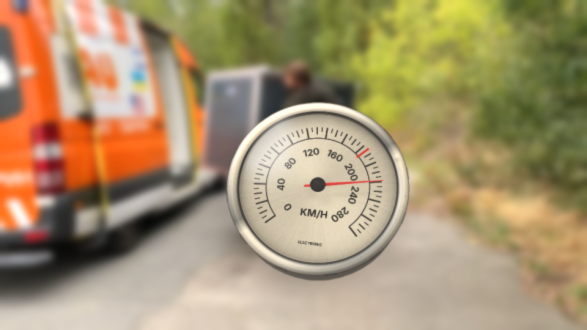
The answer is 220 km/h
